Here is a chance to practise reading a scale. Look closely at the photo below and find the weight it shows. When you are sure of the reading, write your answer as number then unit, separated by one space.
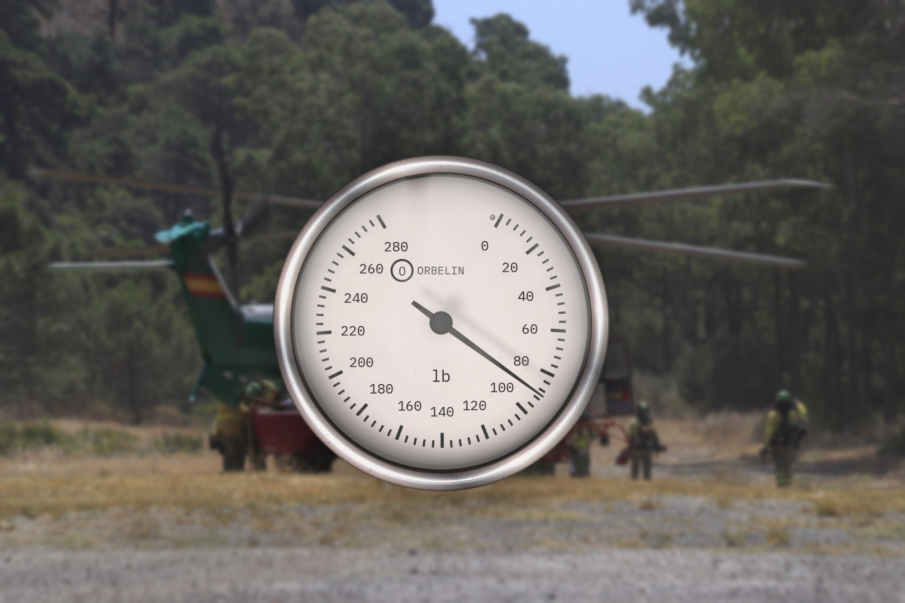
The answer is 90 lb
